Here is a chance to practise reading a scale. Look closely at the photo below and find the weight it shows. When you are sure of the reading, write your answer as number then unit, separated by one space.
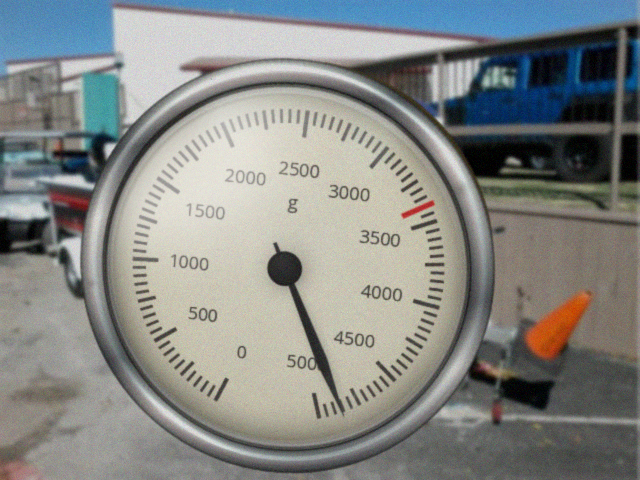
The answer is 4850 g
